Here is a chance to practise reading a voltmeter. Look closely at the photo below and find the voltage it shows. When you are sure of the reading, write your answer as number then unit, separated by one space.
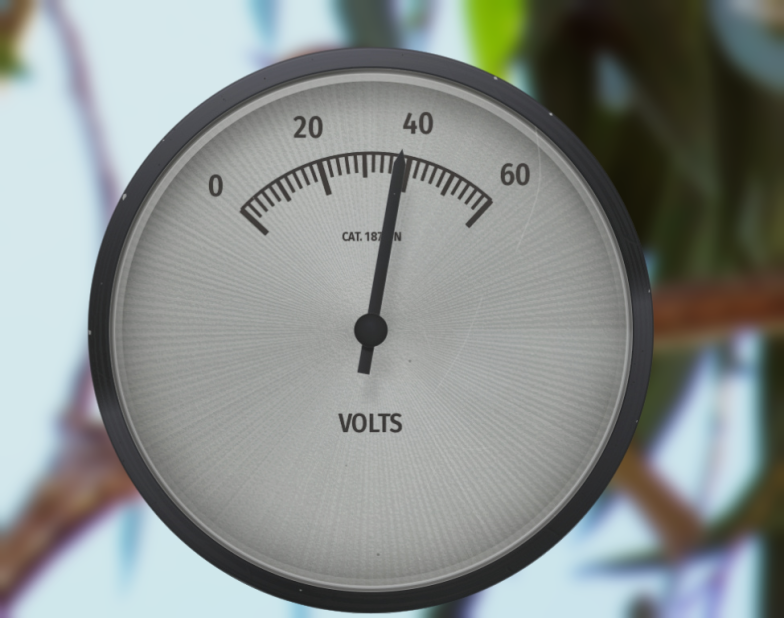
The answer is 38 V
